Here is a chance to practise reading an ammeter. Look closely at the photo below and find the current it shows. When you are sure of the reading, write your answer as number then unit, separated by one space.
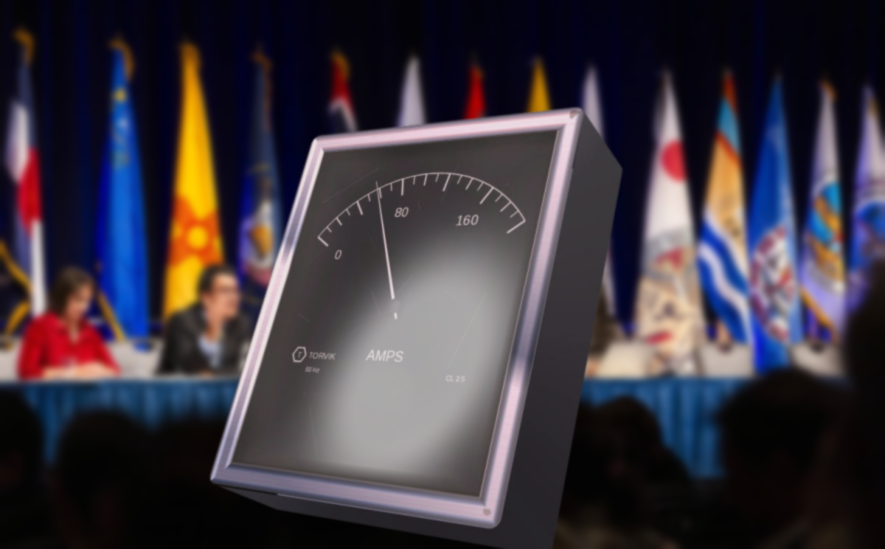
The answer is 60 A
